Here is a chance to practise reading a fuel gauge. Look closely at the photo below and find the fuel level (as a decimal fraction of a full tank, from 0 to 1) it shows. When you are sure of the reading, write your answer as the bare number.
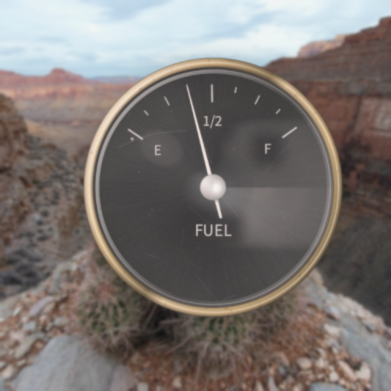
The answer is 0.375
